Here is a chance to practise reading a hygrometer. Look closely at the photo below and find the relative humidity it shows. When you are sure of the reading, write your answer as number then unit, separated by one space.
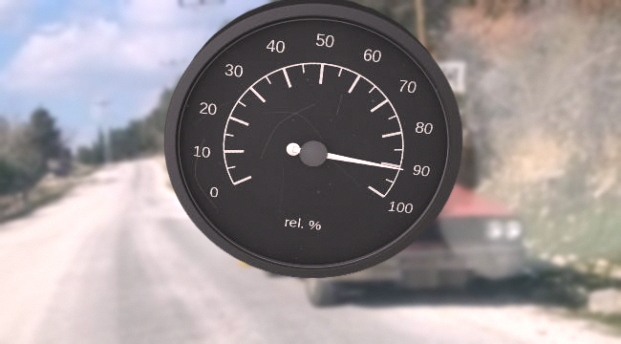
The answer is 90 %
